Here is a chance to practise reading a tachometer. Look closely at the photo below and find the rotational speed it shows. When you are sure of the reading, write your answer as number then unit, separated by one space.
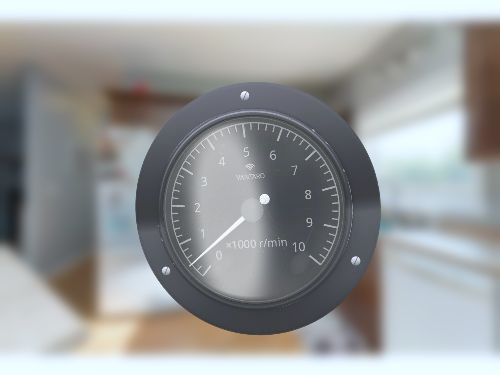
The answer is 400 rpm
